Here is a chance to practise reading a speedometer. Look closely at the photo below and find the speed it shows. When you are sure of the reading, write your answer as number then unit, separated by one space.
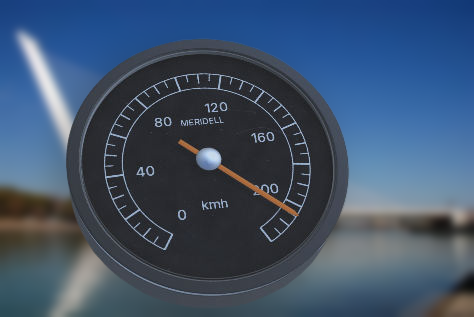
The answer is 205 km/h
